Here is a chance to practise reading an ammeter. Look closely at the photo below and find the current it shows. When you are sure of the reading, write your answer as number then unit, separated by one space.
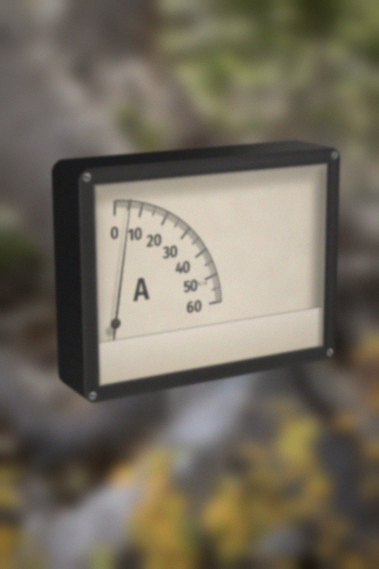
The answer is 5 A
